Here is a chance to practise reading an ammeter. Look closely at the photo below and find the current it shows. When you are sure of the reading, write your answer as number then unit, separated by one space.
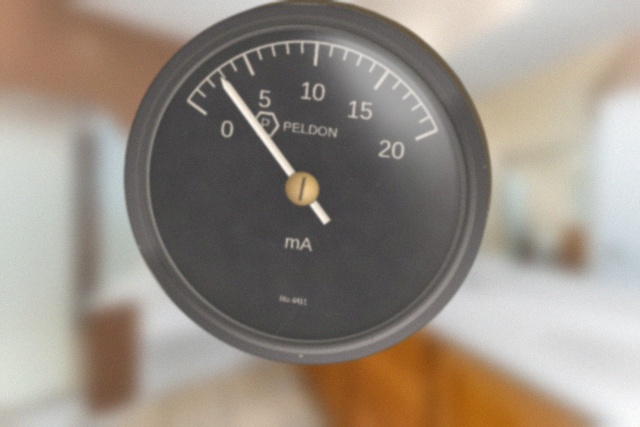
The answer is 3 mA
